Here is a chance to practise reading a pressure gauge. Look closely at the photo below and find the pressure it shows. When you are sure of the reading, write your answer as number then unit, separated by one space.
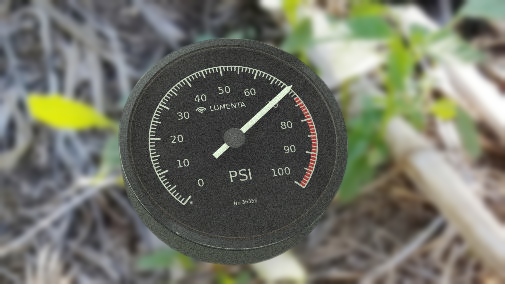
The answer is 70 psi
